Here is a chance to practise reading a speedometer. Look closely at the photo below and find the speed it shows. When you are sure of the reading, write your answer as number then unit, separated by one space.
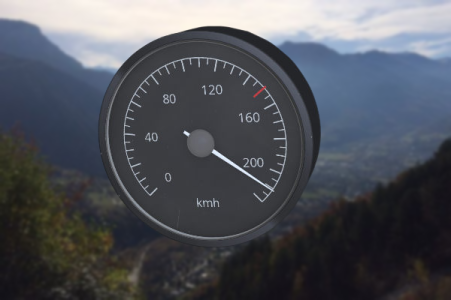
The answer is 210 km/h
